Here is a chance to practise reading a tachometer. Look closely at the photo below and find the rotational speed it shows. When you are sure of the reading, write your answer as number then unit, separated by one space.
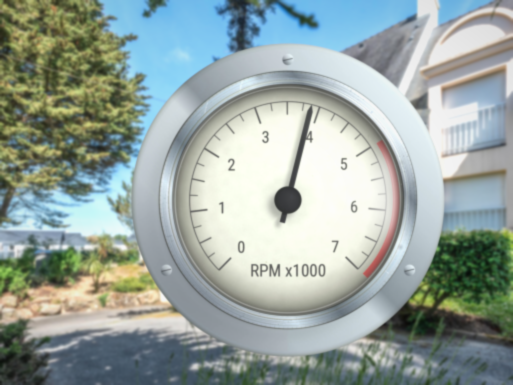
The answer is 3875 rpm
